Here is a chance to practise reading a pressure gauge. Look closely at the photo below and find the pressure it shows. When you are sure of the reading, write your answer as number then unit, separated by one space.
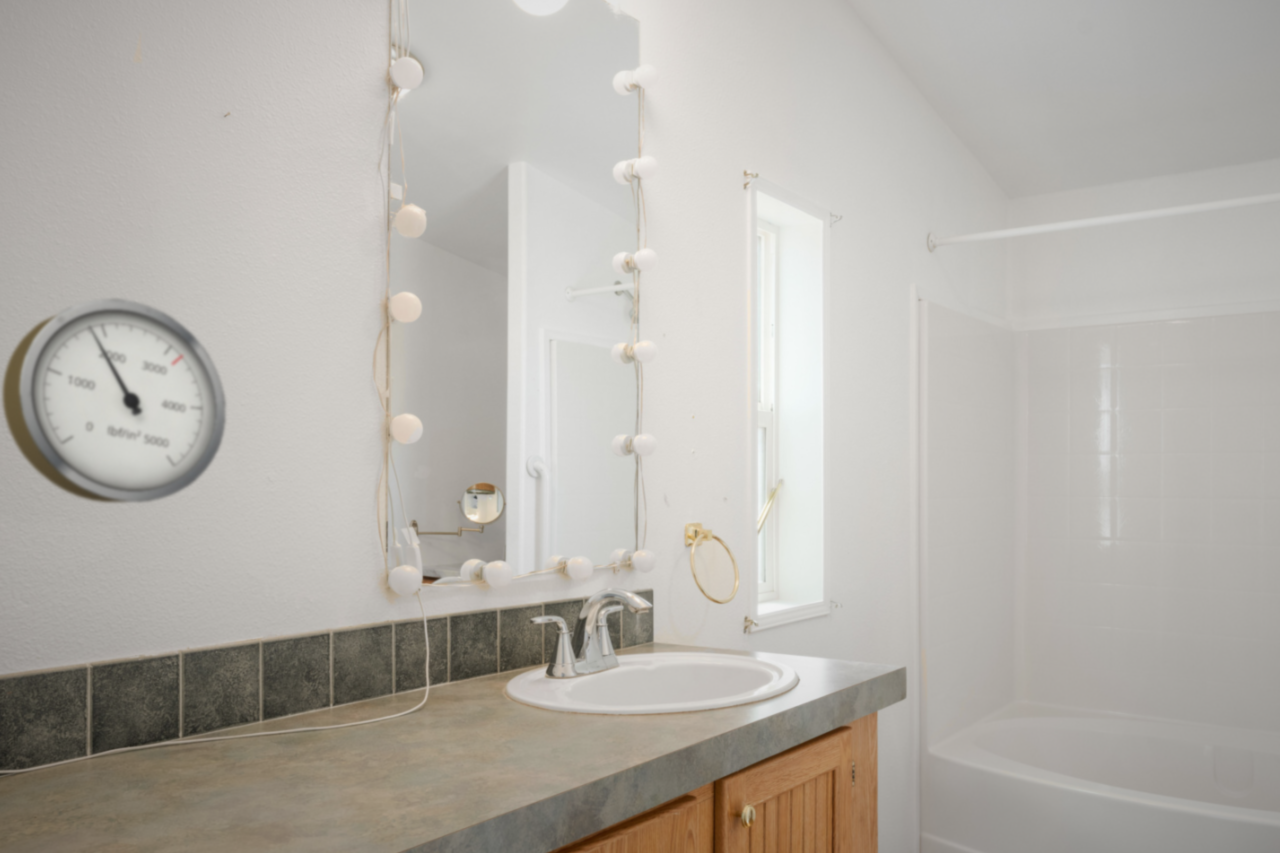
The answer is 1800 psi
